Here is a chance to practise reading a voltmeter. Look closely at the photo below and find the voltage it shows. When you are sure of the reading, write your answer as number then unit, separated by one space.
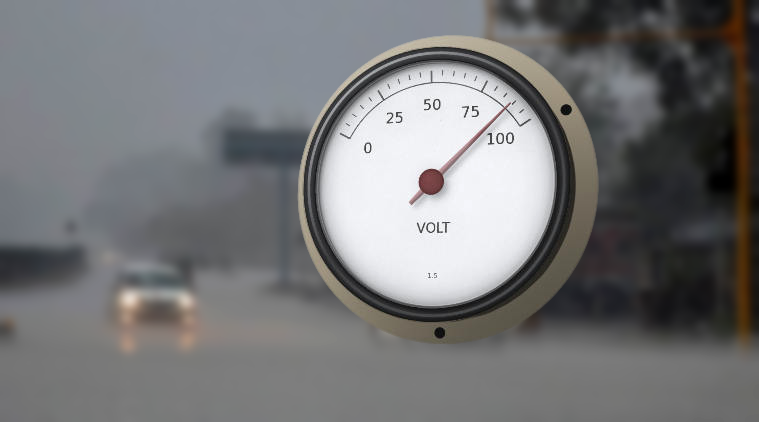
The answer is 90 V
